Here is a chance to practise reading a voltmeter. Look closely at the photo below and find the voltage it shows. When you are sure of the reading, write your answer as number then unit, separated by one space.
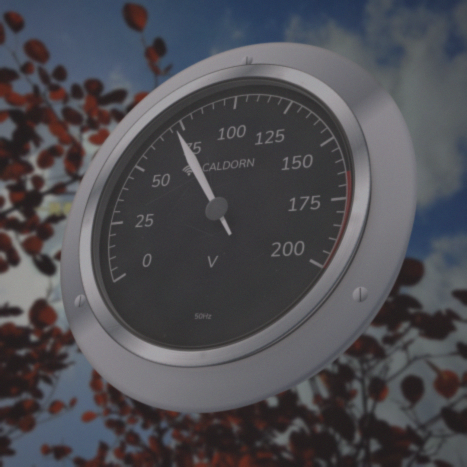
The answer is 72.5 V
